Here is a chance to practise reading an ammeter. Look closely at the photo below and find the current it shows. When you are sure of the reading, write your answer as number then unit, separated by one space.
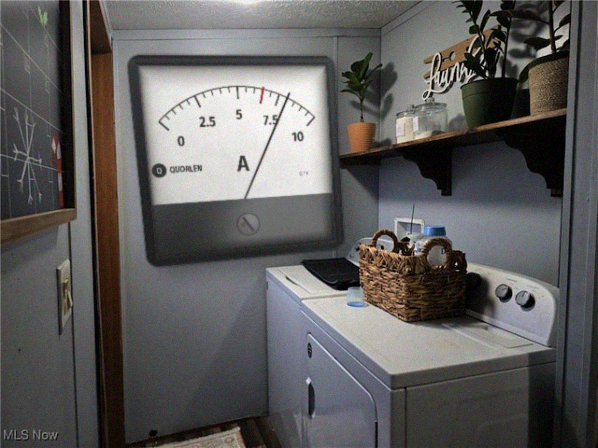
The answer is 8 A
